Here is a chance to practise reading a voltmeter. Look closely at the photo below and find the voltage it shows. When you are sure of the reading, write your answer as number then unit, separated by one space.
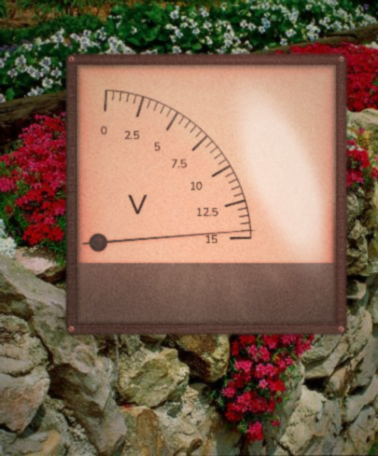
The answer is 14.5 V
